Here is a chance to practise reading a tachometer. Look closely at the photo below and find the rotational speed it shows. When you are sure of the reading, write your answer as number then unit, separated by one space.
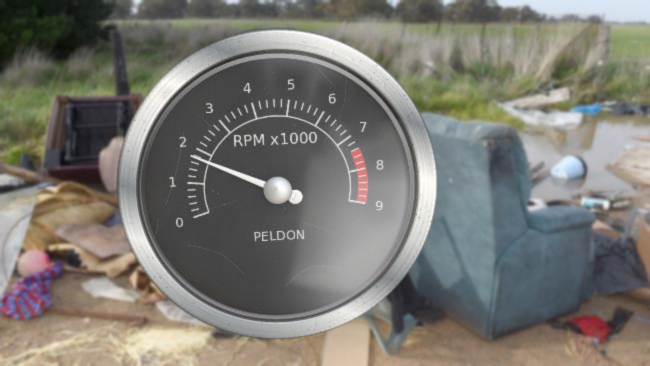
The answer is 1800 rpm
